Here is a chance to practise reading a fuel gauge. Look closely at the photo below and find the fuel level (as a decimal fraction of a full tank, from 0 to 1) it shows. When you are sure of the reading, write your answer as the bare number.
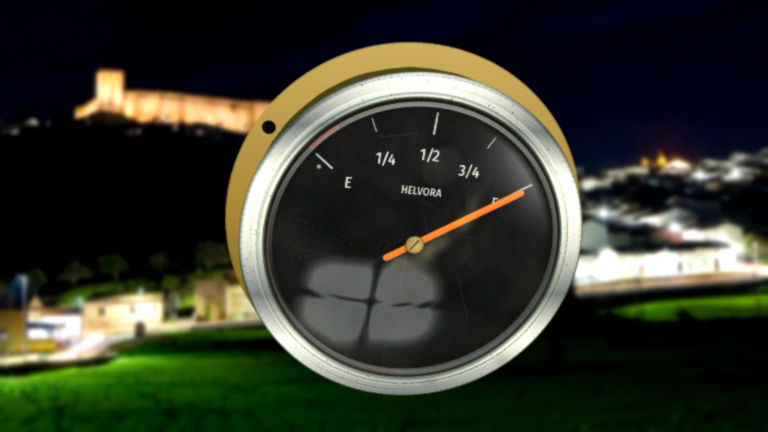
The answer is 1
